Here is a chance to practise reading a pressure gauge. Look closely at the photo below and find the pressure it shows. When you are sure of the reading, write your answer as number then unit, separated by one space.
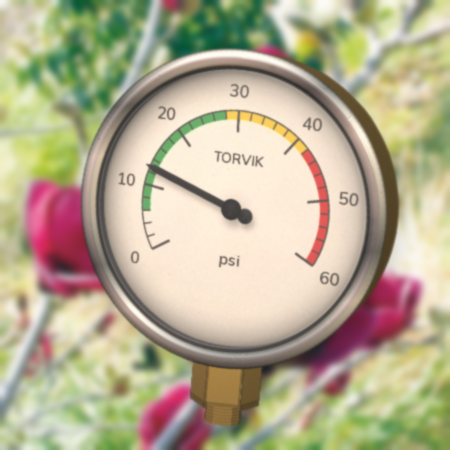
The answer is 13 psi
